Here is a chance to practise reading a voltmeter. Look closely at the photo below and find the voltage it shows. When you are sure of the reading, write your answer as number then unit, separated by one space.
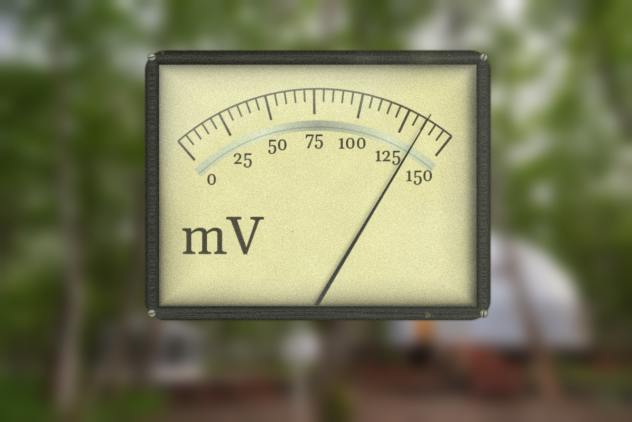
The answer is 135 mV
